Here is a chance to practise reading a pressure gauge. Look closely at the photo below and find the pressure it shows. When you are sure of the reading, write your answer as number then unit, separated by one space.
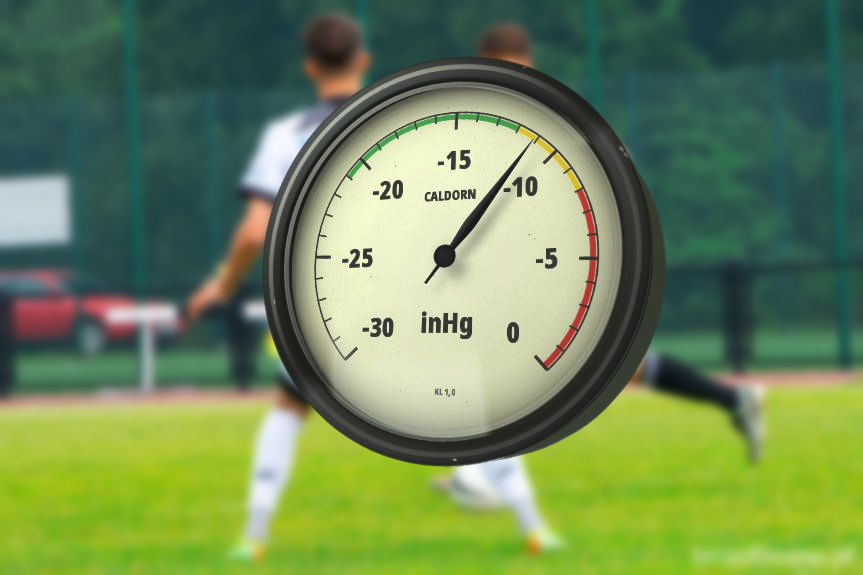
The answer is -11 inHg
